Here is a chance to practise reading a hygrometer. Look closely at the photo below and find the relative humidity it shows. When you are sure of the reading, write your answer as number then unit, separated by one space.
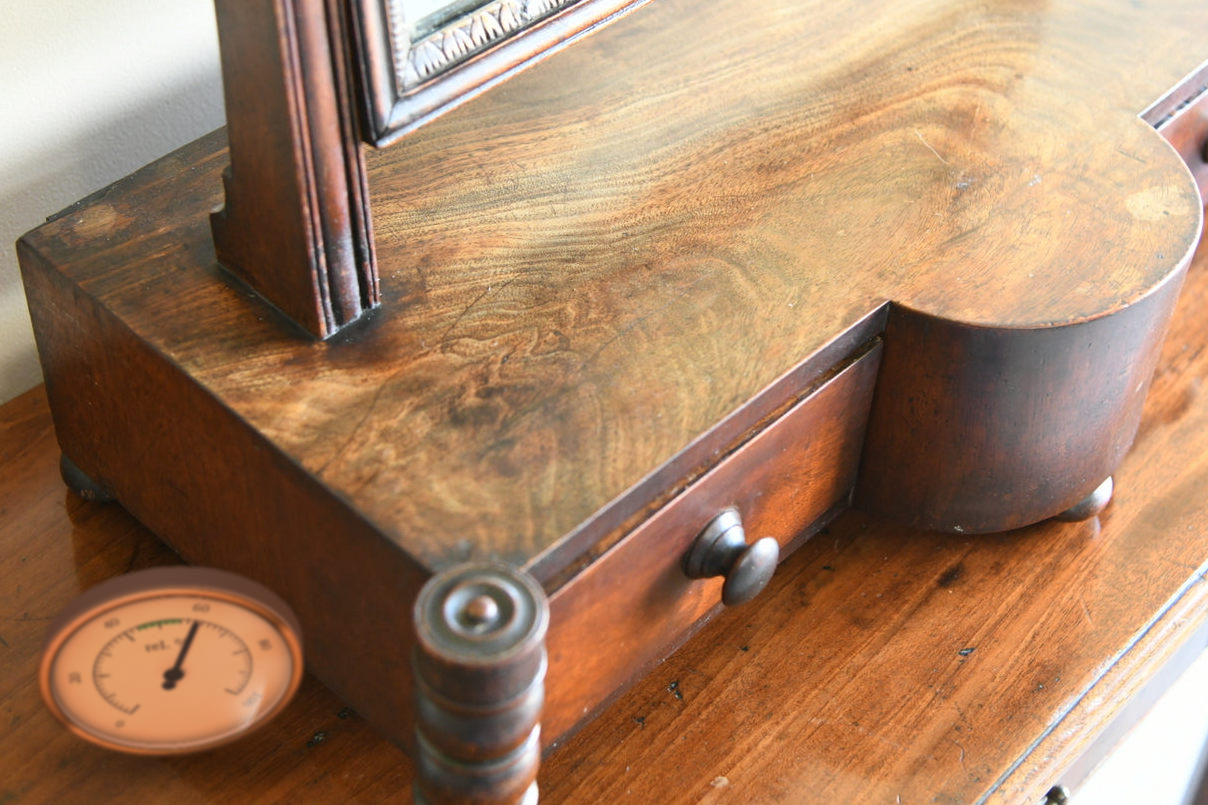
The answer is 60 %
